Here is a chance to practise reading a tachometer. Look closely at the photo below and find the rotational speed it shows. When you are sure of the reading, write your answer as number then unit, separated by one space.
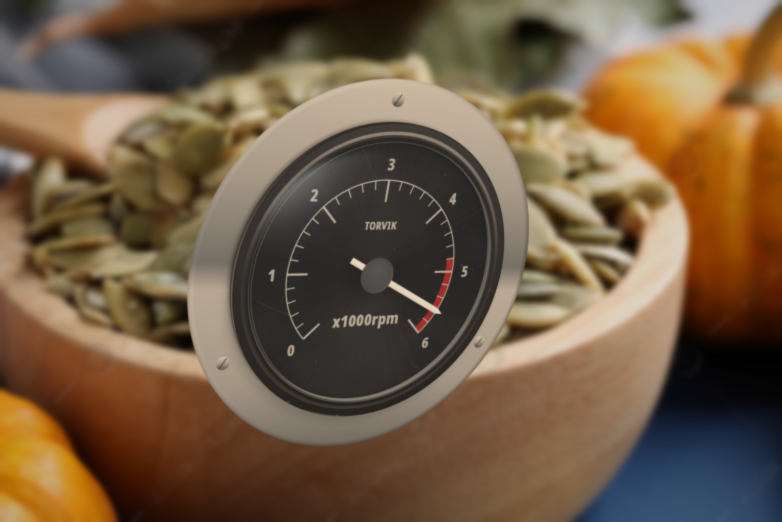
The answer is 5600 rpm
